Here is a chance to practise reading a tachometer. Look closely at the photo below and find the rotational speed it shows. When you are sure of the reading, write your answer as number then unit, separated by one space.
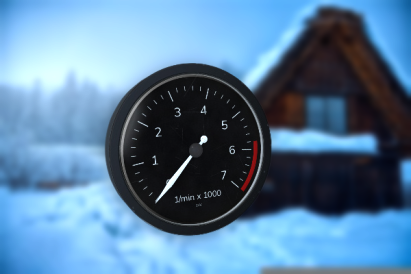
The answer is 0 rpm
